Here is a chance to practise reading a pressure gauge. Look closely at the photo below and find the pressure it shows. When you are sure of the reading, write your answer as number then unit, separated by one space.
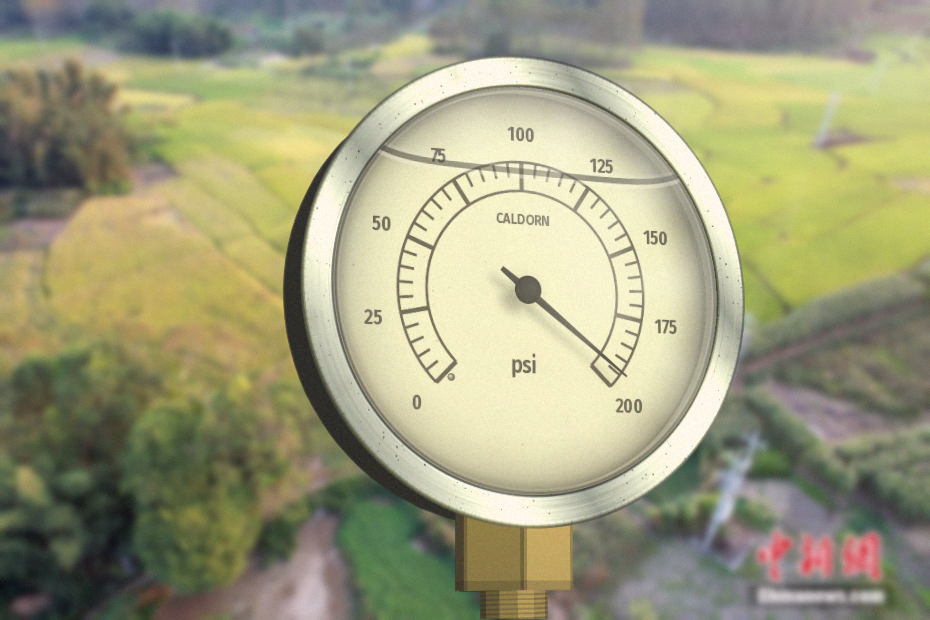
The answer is 195 psi
